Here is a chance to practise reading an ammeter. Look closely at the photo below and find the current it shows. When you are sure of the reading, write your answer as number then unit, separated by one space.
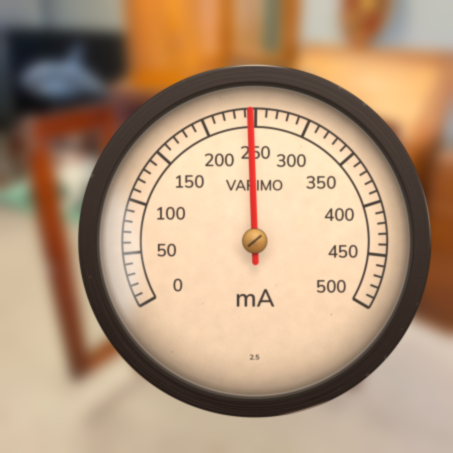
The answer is 245 mA
